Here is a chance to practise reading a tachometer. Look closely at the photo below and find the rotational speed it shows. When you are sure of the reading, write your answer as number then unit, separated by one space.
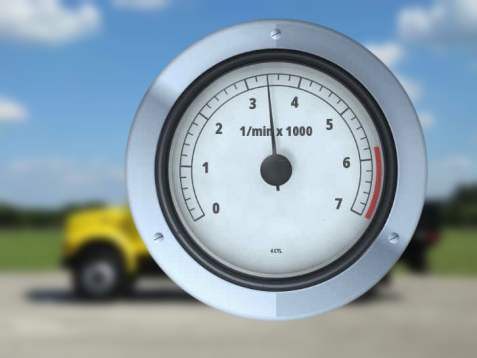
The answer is 3400 rpm
